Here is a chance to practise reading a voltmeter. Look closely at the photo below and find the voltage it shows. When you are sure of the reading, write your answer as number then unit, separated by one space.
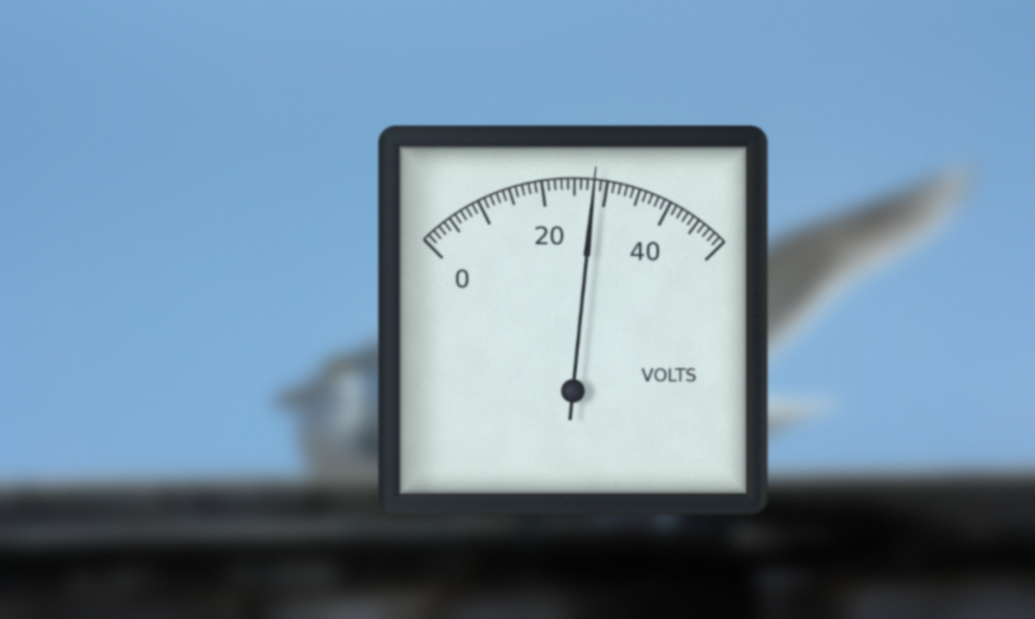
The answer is 28 V
